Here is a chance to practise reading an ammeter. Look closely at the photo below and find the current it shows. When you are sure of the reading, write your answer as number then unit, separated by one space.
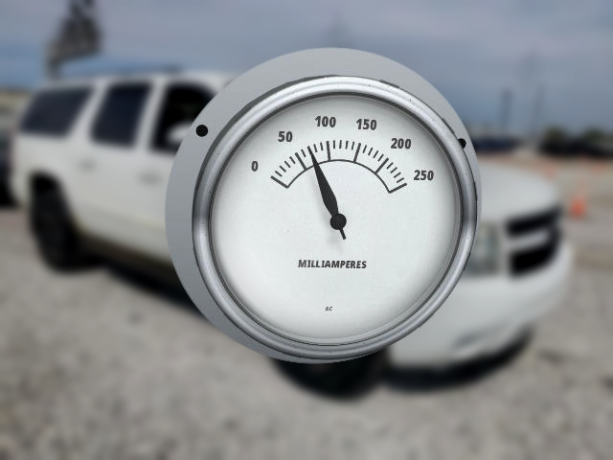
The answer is 70 mA
